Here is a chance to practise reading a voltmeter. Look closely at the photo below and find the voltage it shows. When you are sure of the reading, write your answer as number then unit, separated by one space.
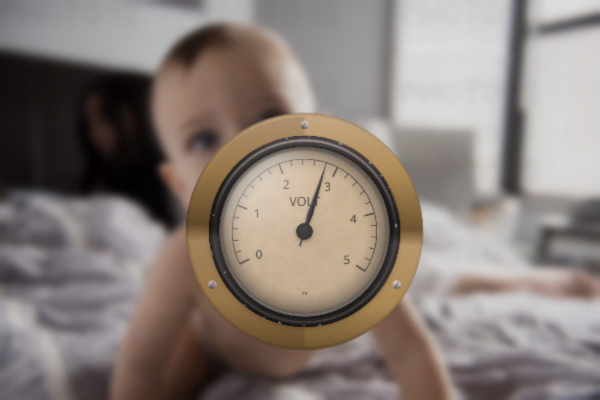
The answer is 2.8 V
